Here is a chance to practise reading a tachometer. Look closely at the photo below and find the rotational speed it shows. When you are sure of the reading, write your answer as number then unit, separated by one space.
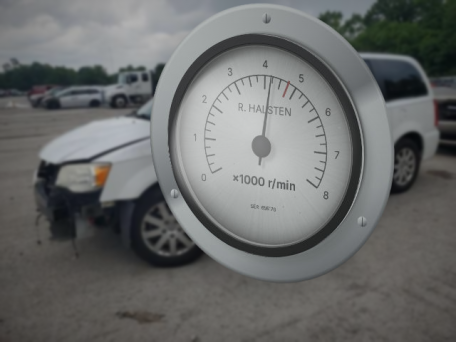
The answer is 4250 rpm
